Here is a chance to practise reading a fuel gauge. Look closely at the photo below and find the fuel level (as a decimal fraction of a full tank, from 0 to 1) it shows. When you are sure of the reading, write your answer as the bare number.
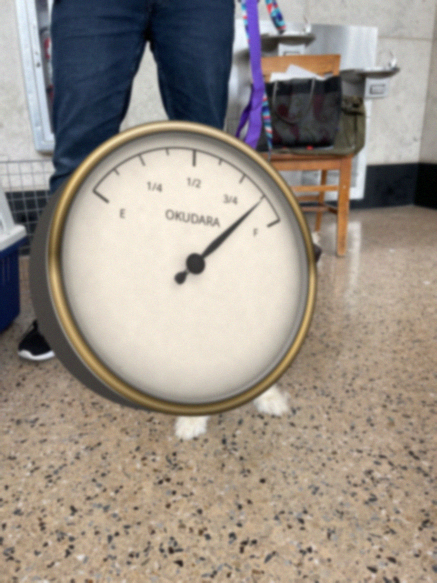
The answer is 0.875
